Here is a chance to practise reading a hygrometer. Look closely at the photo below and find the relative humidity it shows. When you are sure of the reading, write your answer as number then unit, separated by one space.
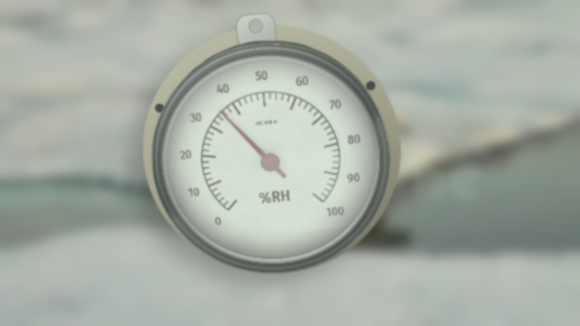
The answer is 36 %
